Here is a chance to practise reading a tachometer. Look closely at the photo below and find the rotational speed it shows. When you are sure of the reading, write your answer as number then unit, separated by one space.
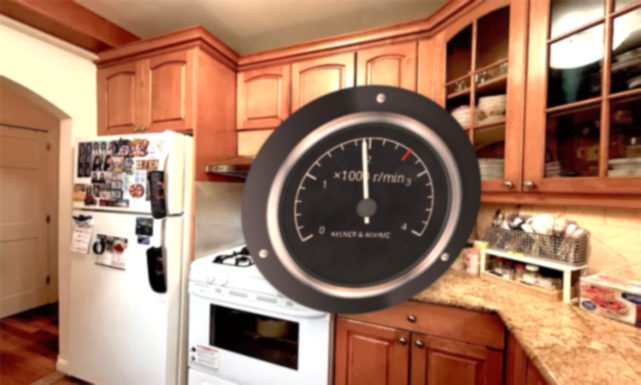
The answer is 1900 rpm
